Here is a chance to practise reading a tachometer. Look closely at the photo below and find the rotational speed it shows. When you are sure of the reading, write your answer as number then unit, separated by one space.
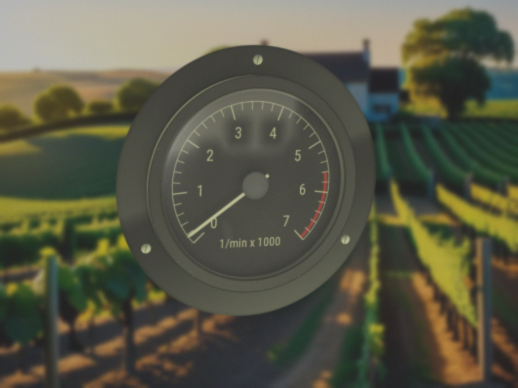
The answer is 200 rpm
